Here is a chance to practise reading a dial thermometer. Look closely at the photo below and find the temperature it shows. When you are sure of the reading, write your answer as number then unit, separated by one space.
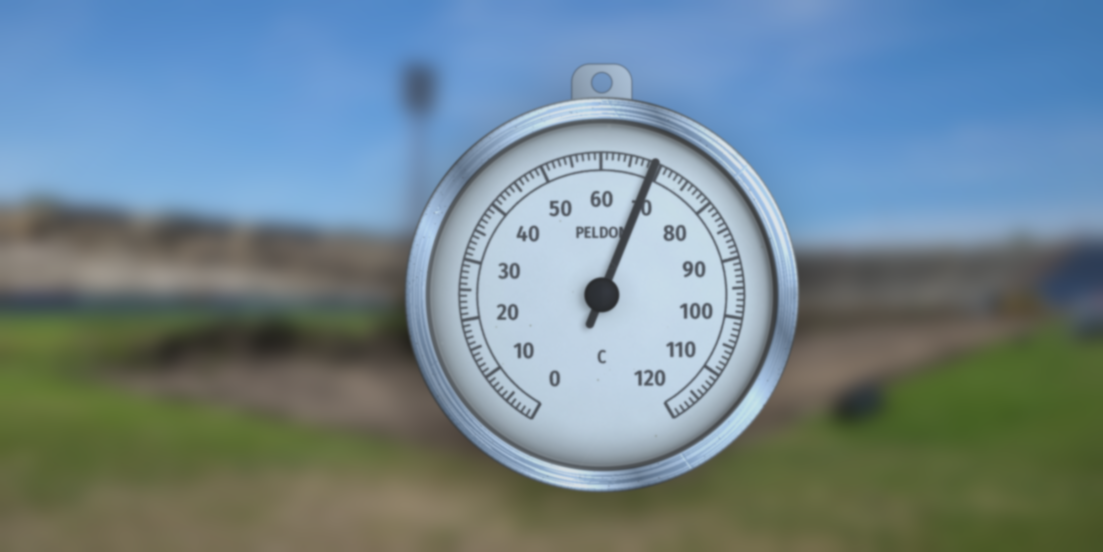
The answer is 69 °C
